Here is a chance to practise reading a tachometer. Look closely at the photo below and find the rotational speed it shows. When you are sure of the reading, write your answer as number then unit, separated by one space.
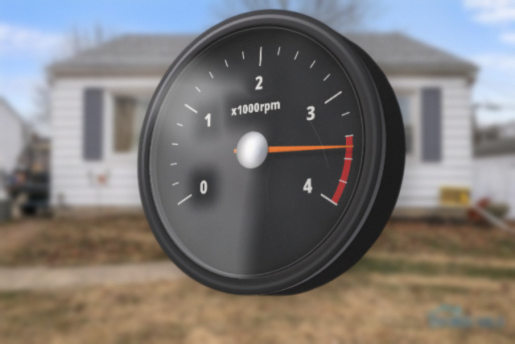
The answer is 3500 rpm
